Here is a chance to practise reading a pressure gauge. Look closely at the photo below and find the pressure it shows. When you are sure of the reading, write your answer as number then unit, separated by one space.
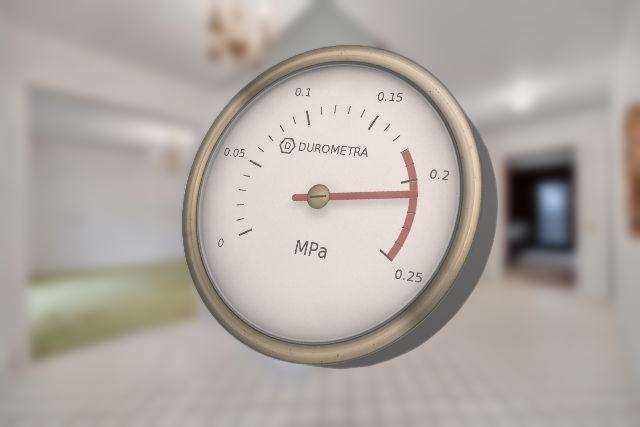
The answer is 0.21 MPa
